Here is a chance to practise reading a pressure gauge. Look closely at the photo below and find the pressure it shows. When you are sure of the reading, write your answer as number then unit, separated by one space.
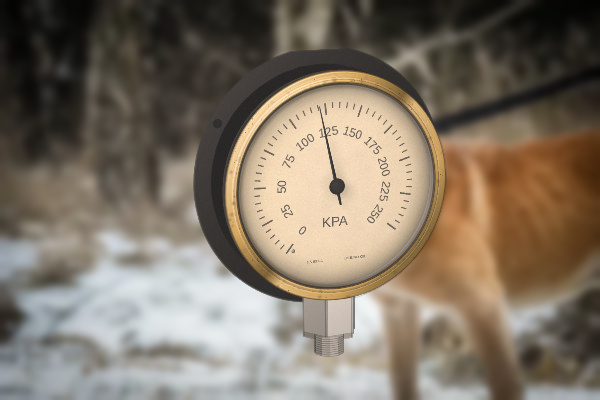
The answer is 120 kPa
